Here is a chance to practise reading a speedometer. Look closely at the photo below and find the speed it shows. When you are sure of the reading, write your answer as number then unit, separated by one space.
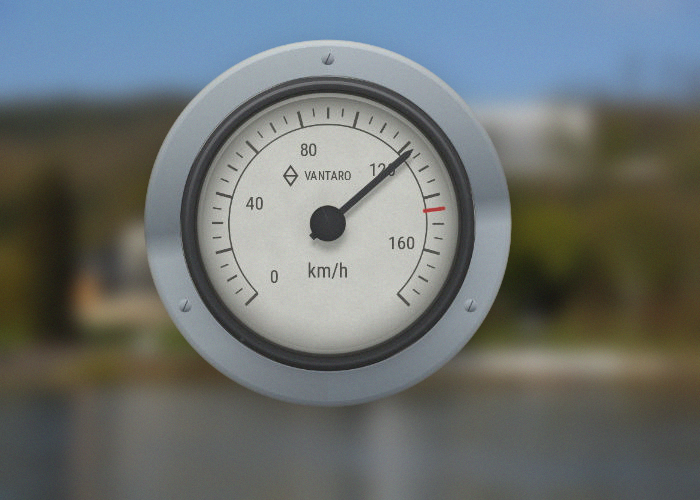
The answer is 122.5 km/h
